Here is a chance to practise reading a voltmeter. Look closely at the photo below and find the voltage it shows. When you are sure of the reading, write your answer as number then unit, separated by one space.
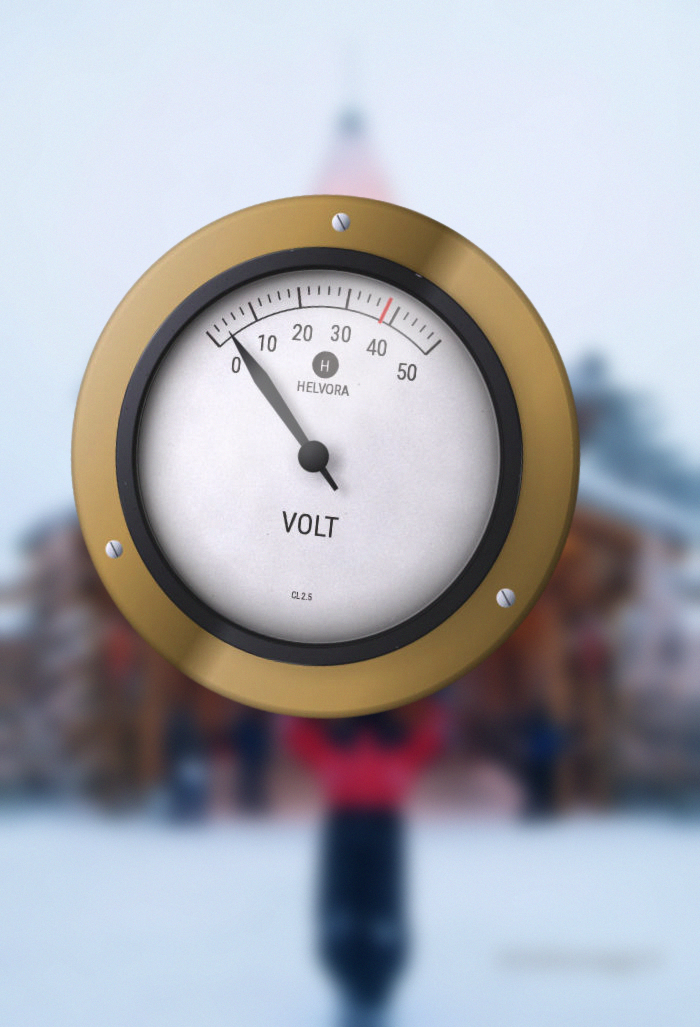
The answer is 4 V
